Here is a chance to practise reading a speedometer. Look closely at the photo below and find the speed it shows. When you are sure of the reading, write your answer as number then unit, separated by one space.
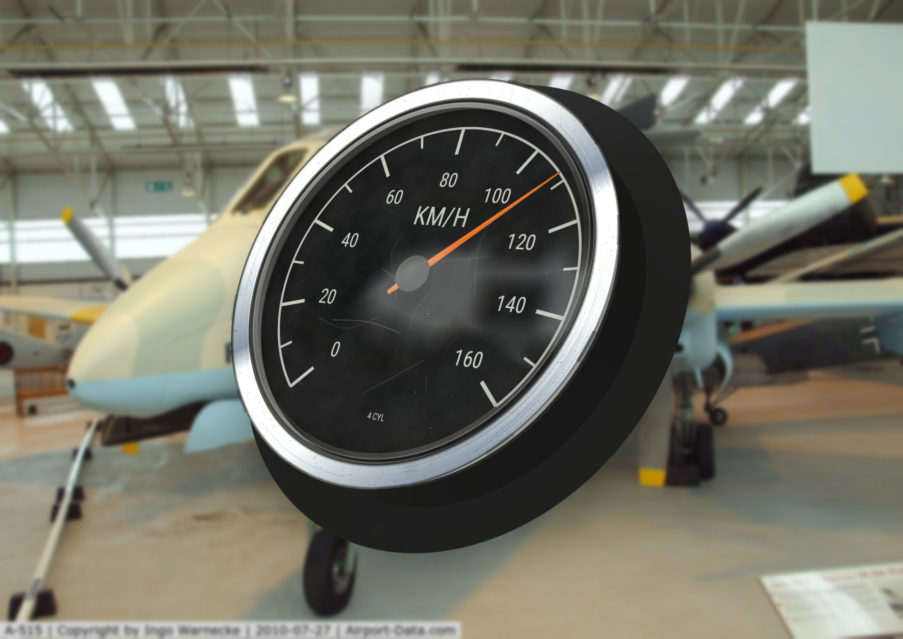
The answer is 110 km/h
